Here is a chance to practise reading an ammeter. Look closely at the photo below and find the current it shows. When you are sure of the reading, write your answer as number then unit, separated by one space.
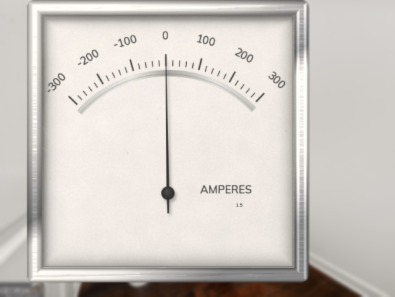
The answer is 0 A
